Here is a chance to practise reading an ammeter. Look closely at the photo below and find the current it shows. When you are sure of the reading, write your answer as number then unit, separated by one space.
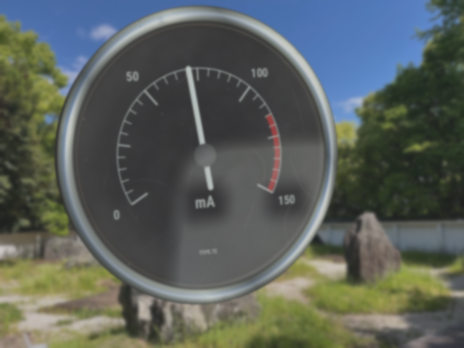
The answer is 70 mA
